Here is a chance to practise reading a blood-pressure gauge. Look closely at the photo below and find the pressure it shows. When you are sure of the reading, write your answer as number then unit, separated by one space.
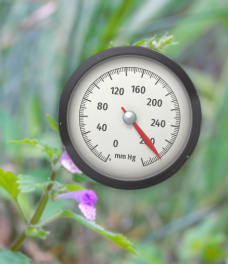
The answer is 280 mmHg
